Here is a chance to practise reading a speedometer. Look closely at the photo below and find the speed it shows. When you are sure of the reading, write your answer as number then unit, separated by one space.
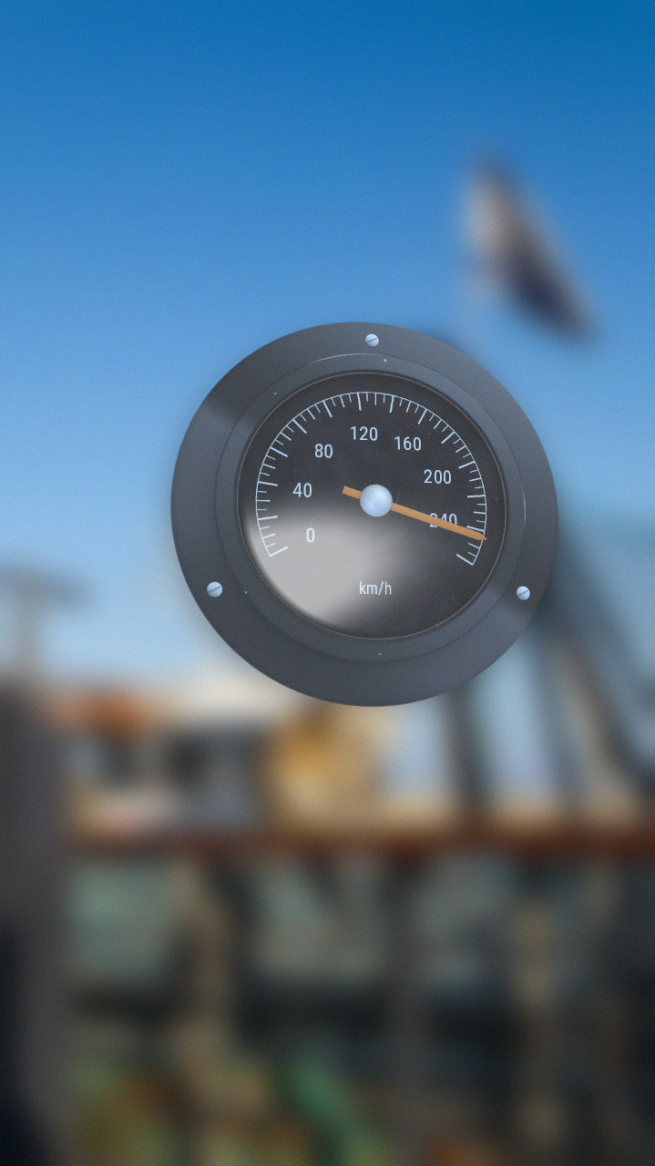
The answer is 245 km/h
